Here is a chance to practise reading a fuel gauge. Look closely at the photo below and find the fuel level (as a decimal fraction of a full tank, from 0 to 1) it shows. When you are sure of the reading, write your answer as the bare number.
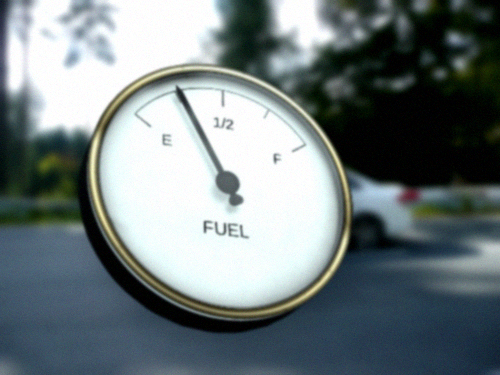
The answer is 0.25
